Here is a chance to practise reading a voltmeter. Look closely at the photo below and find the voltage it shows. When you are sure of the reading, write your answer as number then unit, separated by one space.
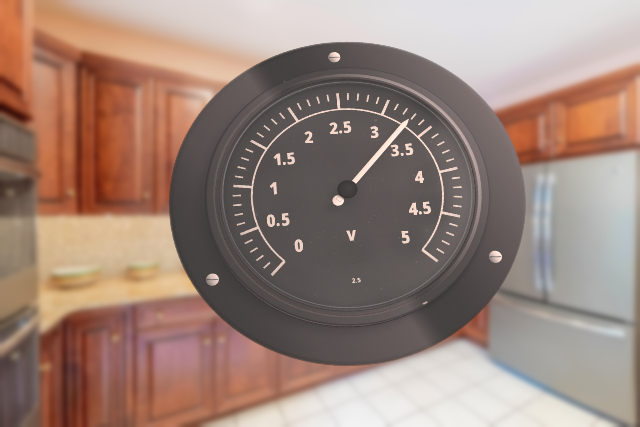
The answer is 3.3 V
